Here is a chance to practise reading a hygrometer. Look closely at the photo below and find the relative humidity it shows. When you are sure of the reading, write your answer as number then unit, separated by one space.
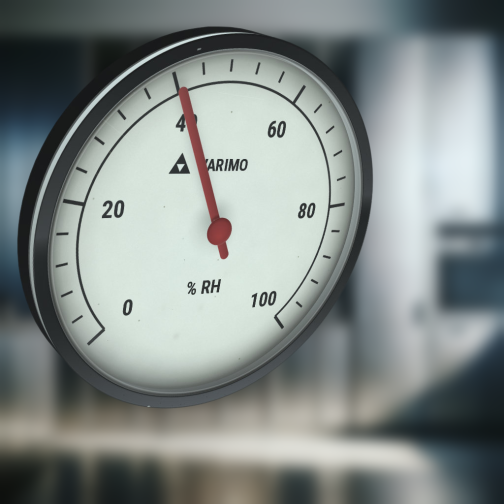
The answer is 40 %
